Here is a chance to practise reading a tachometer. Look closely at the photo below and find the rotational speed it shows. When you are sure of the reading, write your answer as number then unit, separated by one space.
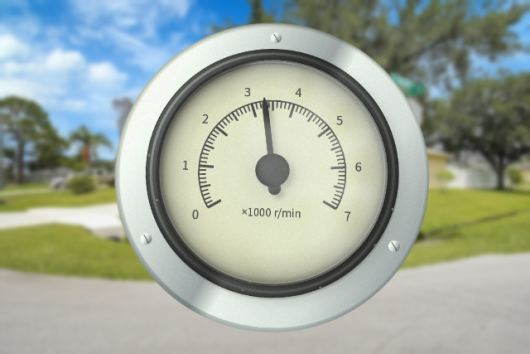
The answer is 3300 rpm
